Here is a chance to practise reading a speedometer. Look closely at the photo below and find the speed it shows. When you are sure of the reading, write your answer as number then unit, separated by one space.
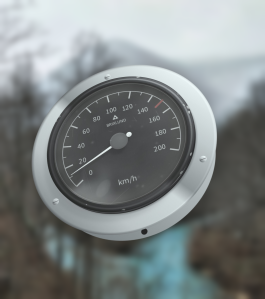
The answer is 10 km/h
